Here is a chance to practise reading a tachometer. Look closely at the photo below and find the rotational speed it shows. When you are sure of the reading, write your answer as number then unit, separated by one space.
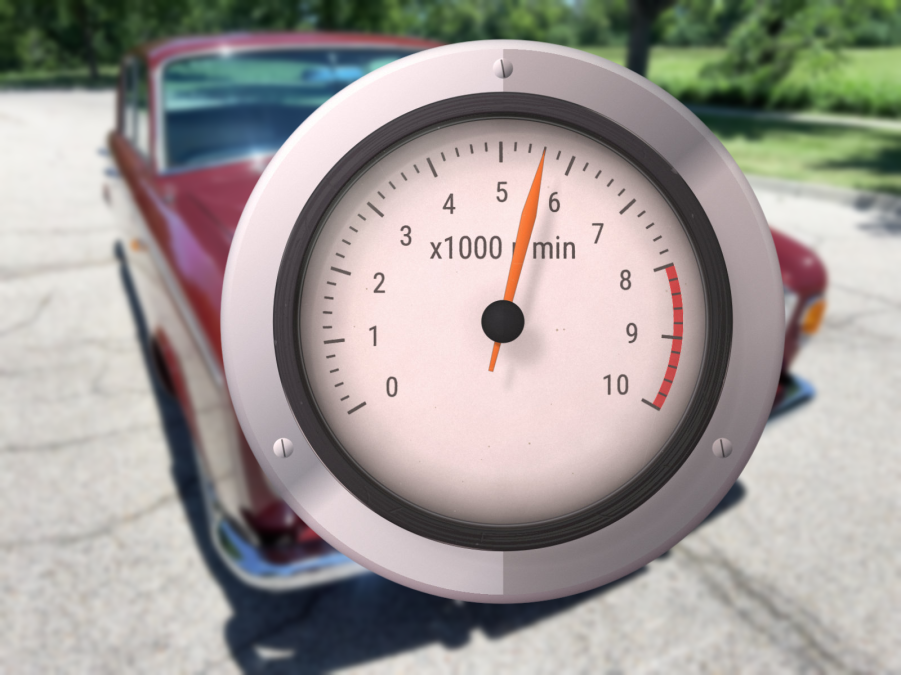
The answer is 5600 rpm
